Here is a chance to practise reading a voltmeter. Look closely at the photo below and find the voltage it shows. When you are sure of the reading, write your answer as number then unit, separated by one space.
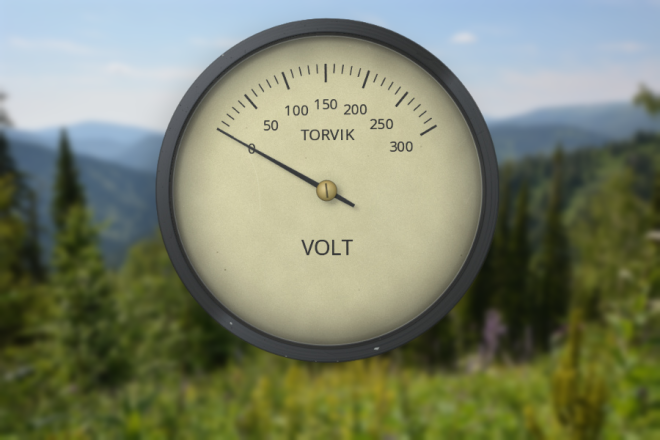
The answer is 0 V
